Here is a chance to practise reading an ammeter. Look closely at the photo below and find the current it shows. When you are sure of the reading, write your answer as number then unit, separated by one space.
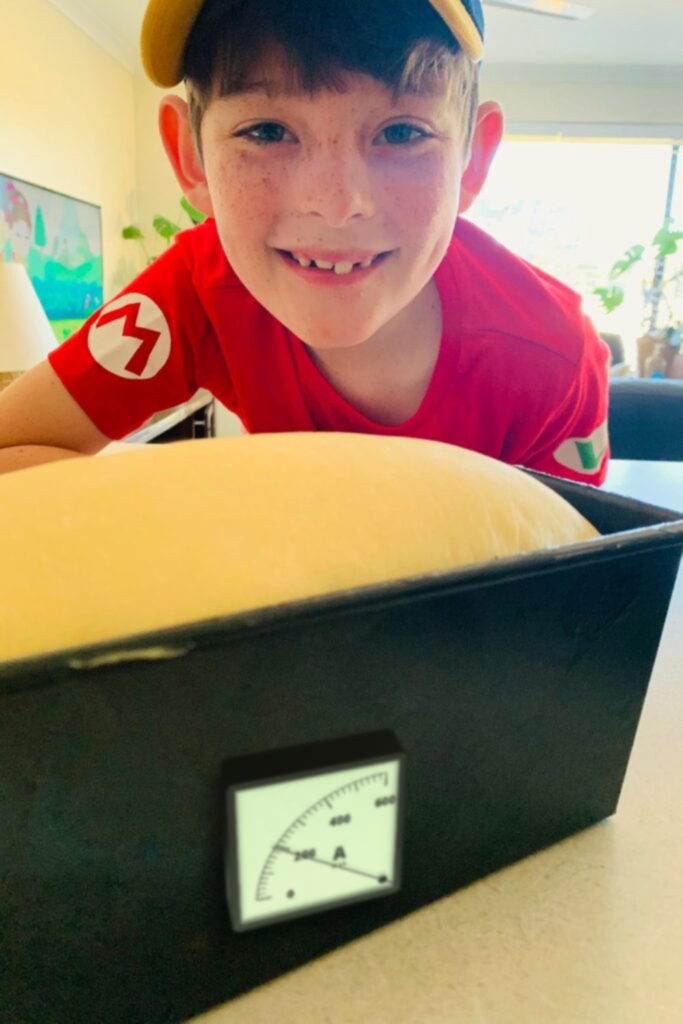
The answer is 200 A
